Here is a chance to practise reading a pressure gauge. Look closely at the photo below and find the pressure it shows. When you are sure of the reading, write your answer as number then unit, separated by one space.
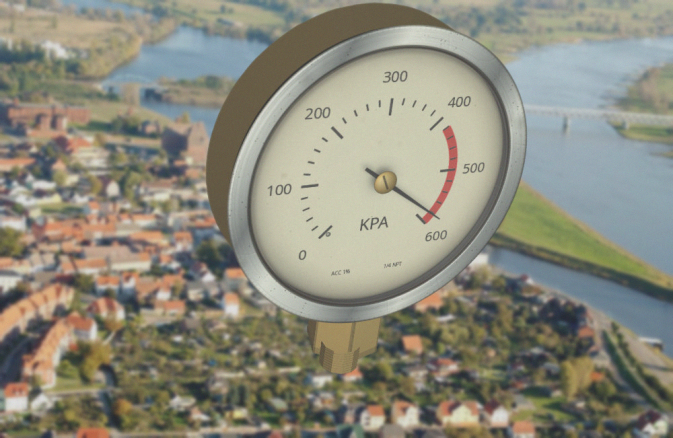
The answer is 580 kPa
